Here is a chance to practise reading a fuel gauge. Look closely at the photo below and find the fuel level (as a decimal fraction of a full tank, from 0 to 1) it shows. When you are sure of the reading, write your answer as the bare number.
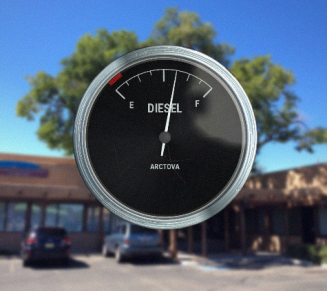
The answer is 0.625
